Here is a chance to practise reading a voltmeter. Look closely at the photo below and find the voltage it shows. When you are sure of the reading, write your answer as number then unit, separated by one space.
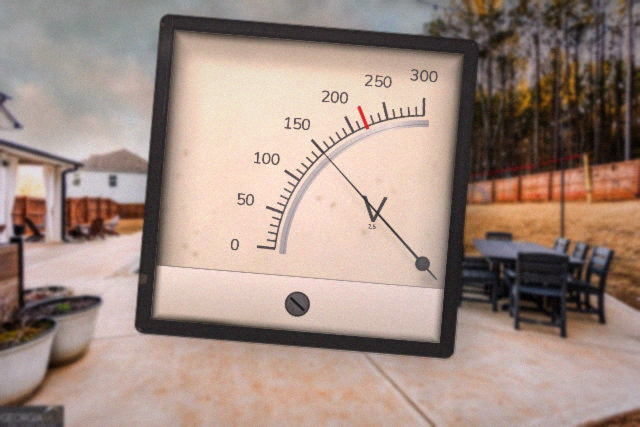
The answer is 150 V
